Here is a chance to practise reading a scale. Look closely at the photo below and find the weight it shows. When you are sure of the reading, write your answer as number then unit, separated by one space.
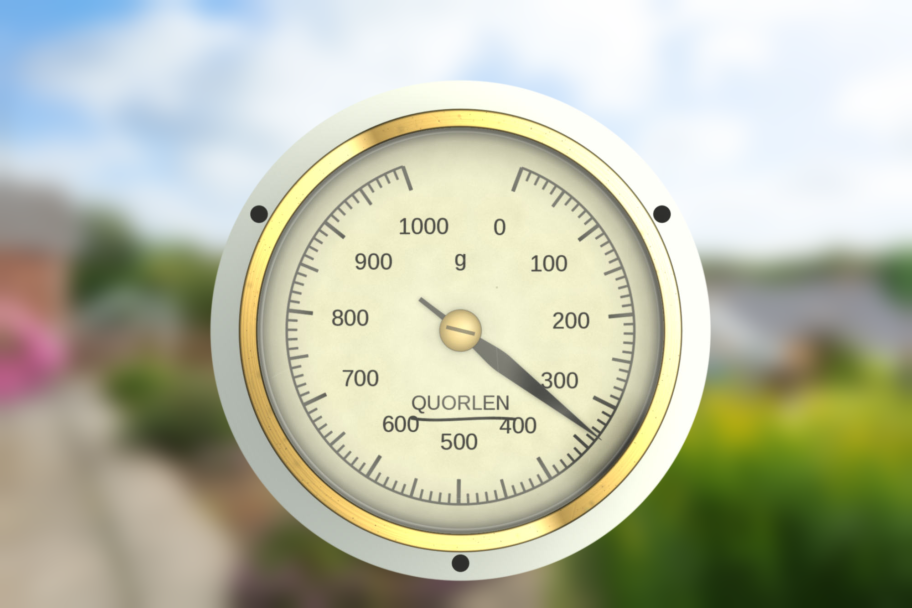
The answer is 335 g
